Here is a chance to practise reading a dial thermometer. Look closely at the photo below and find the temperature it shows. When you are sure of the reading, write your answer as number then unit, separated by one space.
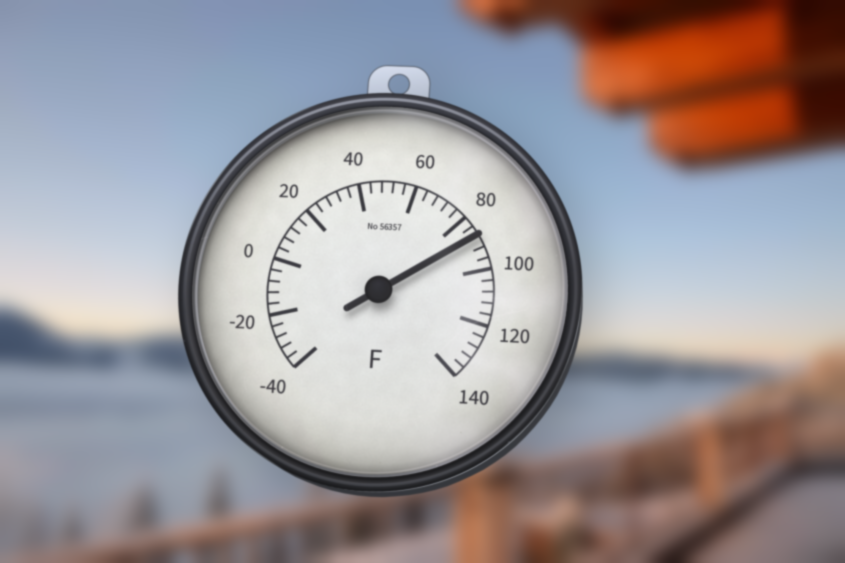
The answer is 88 °F
